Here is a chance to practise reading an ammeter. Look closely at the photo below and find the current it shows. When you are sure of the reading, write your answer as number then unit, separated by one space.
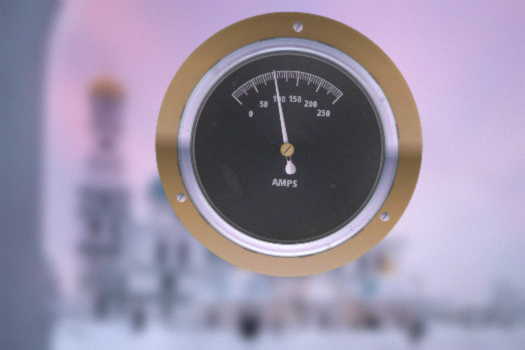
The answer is 100 A
